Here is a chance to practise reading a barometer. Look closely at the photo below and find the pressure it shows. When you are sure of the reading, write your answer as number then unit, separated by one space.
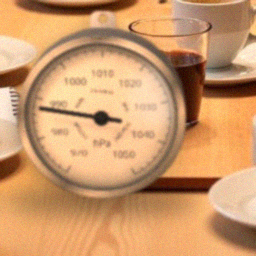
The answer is 988 hPa
